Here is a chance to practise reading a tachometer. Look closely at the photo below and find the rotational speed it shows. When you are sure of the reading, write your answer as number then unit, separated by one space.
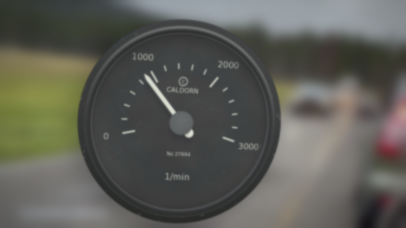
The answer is 900 rpm
